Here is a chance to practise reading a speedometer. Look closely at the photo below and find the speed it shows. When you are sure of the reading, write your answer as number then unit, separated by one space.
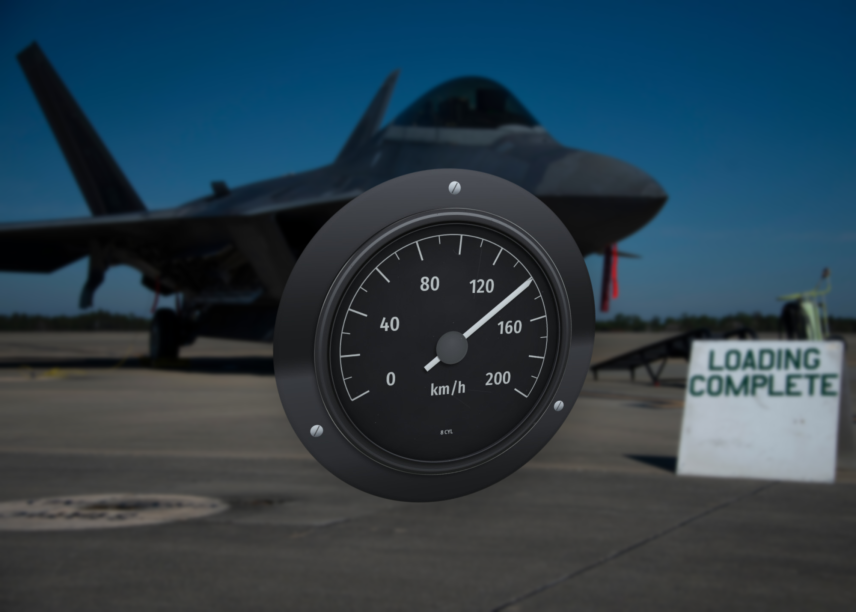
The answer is 140 km/h
